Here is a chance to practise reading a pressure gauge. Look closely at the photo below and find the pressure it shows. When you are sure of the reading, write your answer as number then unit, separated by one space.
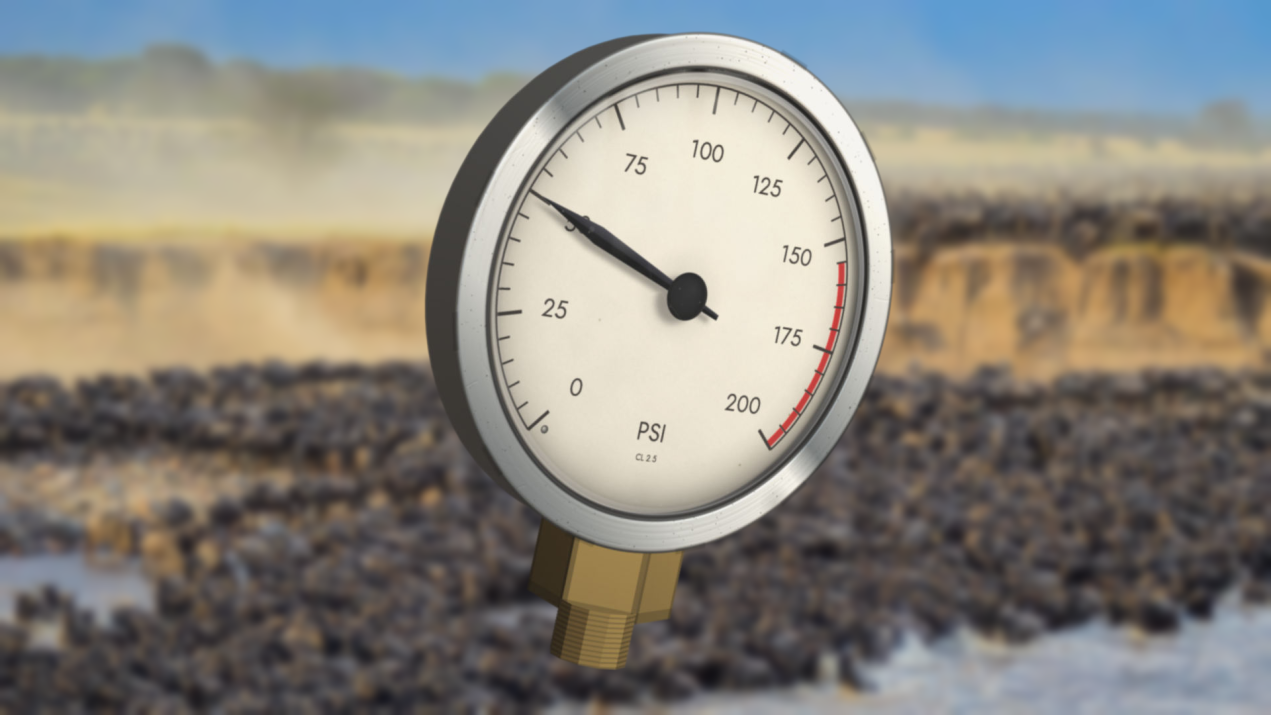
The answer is 50 psi
